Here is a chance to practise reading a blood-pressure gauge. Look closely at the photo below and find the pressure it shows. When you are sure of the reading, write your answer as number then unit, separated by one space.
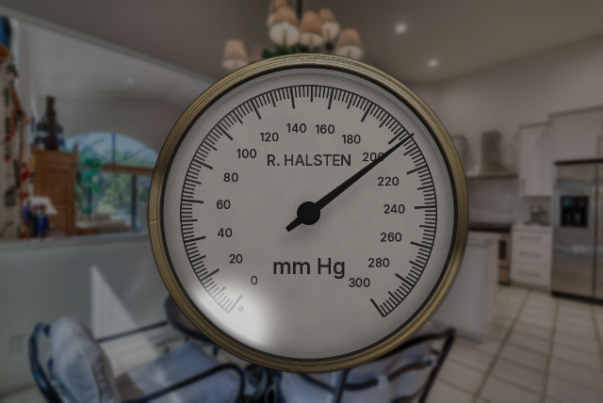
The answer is 204 mmHg
